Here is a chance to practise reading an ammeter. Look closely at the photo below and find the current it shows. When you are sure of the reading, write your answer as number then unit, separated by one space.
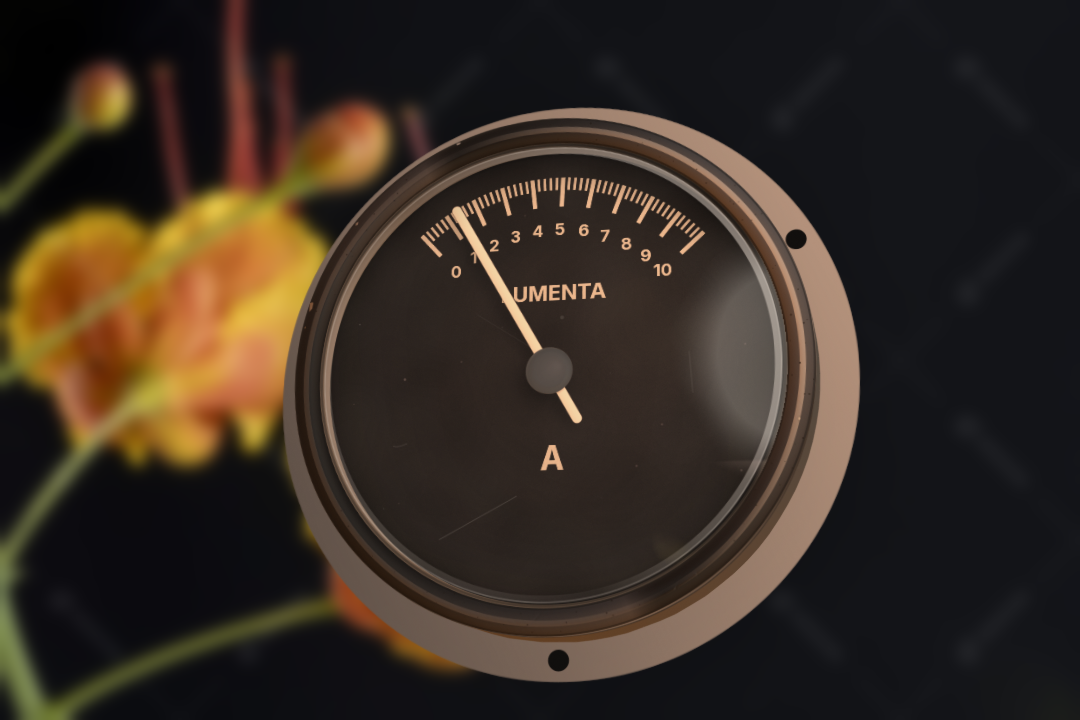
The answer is 1.4 A
